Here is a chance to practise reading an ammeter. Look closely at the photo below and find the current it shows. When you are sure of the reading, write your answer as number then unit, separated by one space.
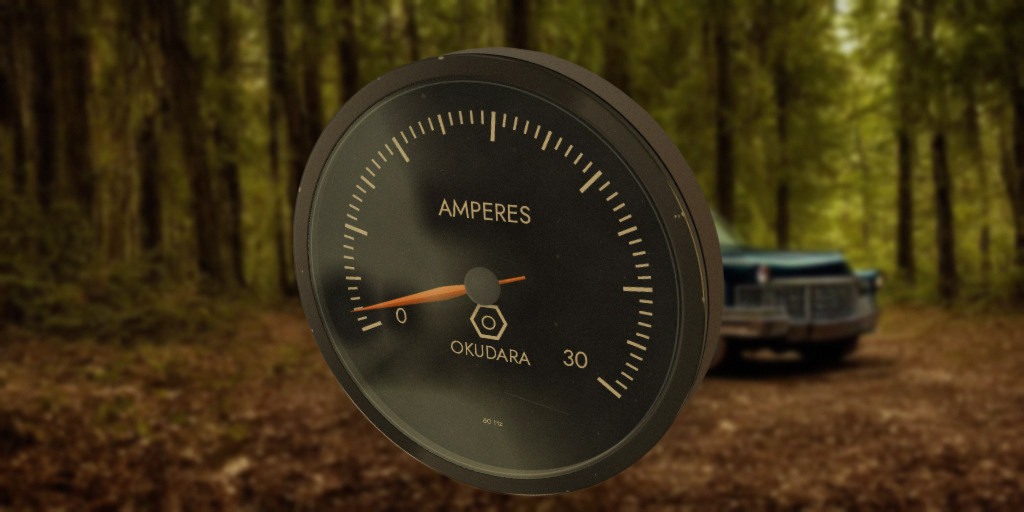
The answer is 1 A
